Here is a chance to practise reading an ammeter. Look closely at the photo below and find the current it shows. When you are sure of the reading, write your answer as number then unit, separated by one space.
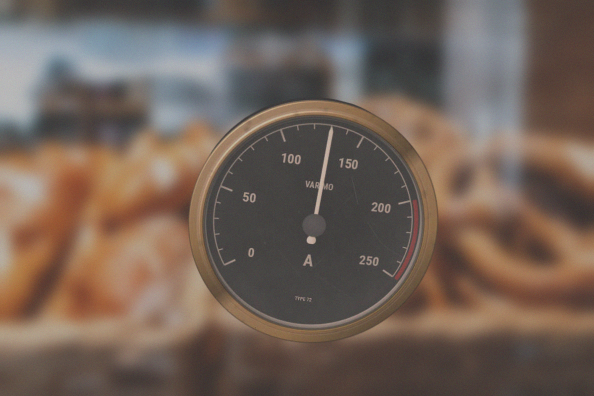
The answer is 130 A
